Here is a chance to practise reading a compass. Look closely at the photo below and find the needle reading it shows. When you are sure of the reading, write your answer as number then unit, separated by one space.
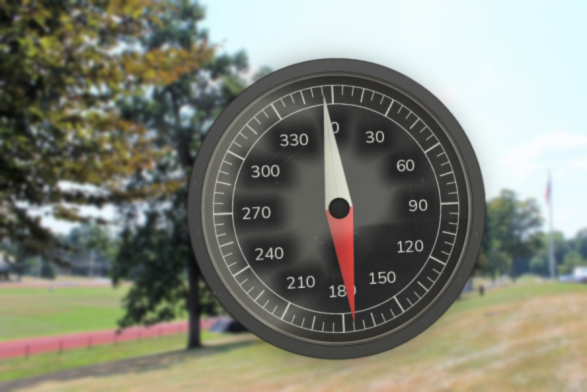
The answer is 175 °
